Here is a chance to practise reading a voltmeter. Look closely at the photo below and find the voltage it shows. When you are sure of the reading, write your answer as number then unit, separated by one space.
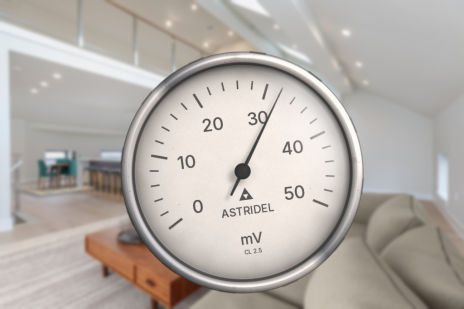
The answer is 32 mV
